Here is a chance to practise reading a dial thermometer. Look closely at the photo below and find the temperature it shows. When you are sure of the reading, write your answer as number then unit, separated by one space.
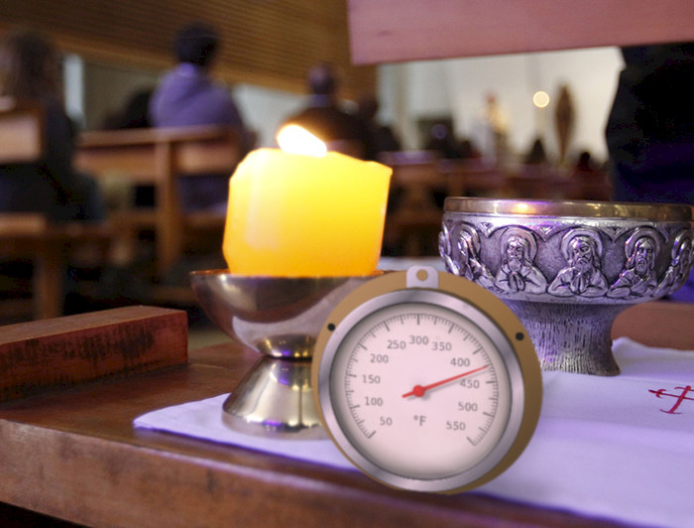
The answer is 425 °F
